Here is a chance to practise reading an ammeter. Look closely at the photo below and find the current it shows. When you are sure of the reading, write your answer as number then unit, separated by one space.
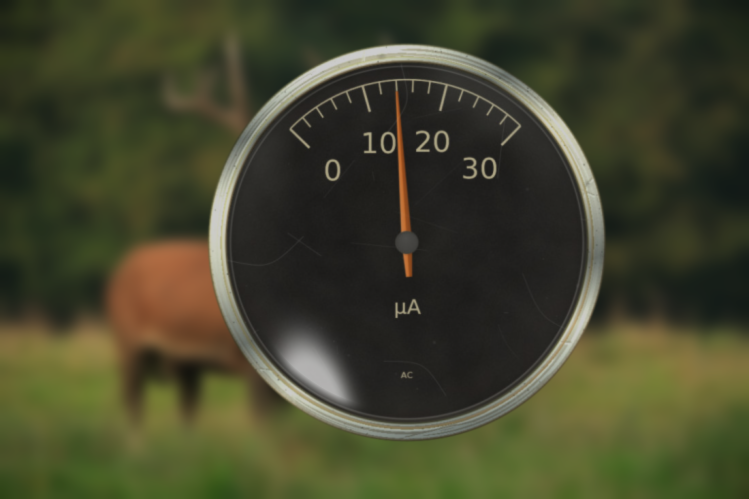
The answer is 14 µA
